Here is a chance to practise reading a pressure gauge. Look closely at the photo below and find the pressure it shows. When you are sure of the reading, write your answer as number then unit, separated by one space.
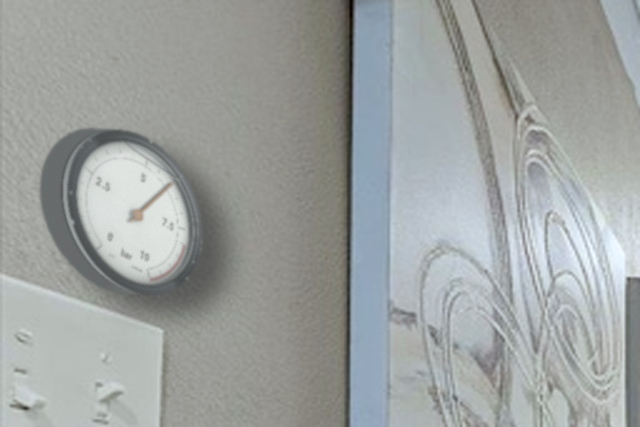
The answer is 6 bar
